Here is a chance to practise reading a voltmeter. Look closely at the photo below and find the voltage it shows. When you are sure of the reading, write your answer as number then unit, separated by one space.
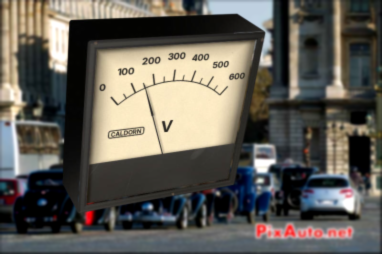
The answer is 150 V
